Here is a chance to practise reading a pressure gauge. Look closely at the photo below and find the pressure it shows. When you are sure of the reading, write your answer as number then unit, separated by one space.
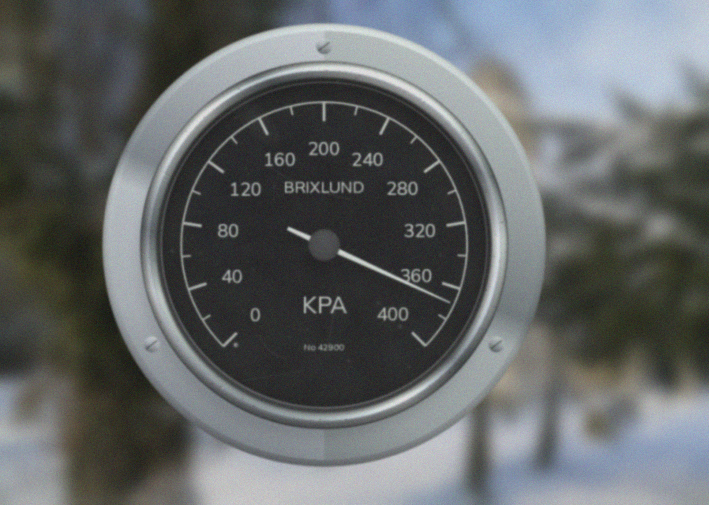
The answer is 370 kPa
